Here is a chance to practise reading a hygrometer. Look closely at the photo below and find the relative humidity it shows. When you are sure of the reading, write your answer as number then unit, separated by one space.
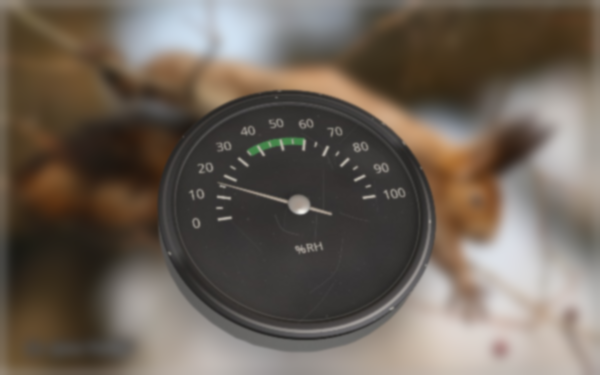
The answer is 15 %
